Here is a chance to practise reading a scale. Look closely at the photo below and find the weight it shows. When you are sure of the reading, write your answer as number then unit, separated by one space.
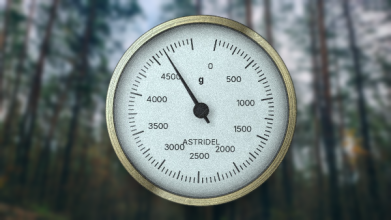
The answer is 4650 g
